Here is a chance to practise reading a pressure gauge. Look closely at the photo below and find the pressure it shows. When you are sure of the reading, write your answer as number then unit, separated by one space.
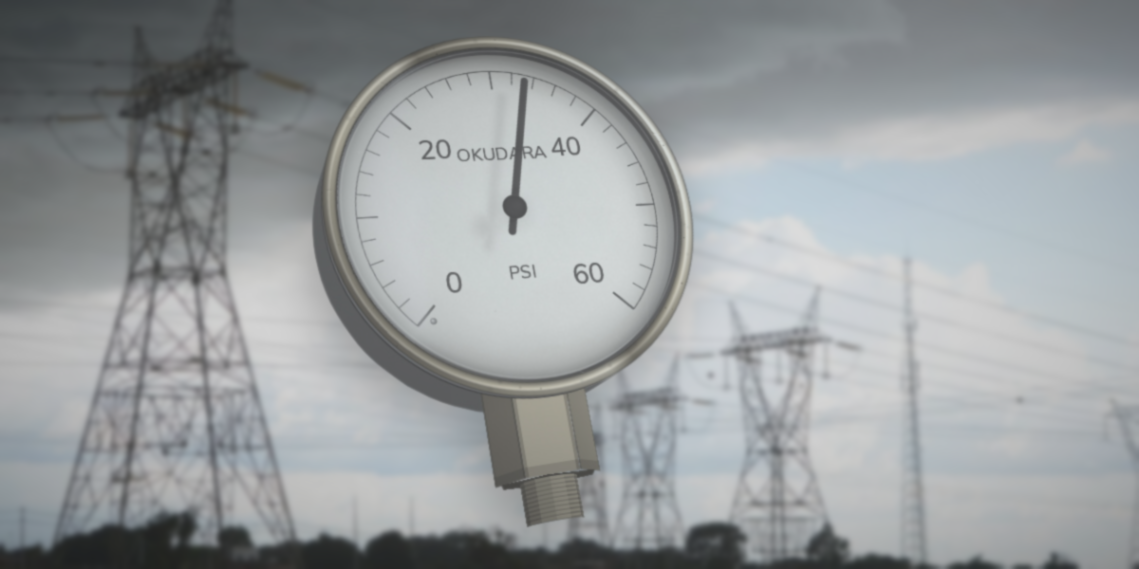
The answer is 33 psi
